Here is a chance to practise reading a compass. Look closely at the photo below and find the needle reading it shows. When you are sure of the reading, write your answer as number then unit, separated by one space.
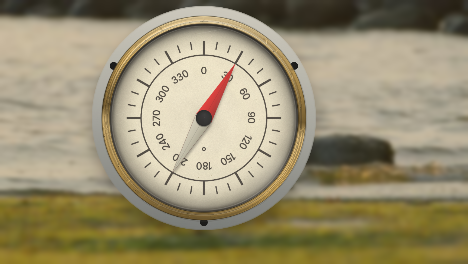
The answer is 30 °
